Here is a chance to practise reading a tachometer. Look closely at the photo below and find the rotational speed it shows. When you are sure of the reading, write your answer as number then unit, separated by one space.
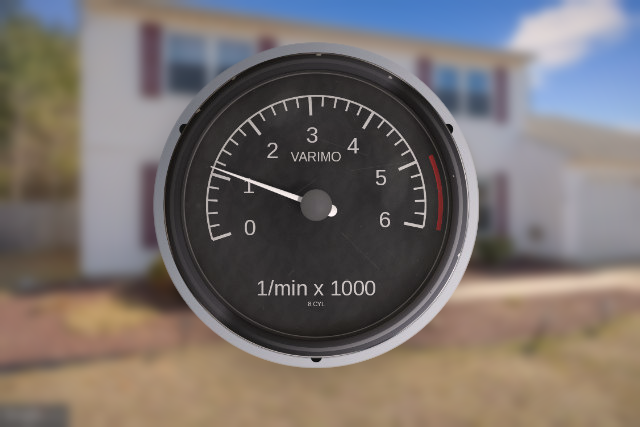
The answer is 1100 rpm
